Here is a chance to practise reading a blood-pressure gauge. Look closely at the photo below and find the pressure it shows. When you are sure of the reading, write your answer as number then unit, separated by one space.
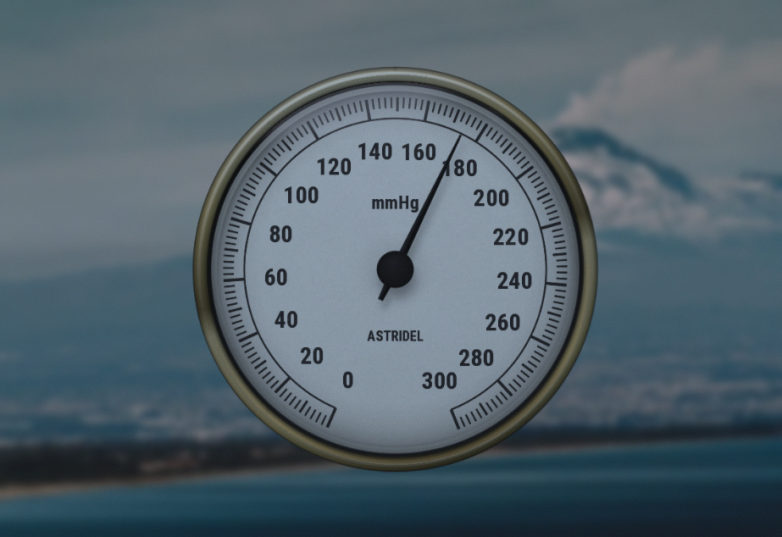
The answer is 174 mmHg
